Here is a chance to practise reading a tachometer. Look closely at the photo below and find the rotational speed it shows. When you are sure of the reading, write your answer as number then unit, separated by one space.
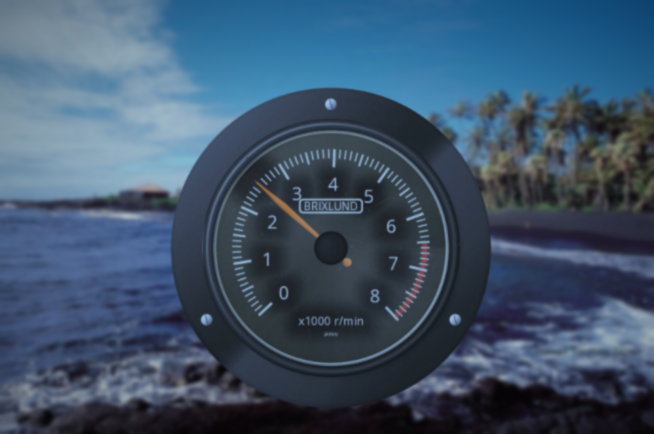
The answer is 2500 rpm
